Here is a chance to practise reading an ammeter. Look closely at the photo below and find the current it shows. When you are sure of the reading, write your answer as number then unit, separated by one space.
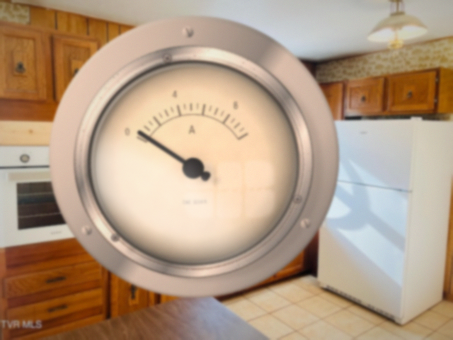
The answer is 0.5 A
